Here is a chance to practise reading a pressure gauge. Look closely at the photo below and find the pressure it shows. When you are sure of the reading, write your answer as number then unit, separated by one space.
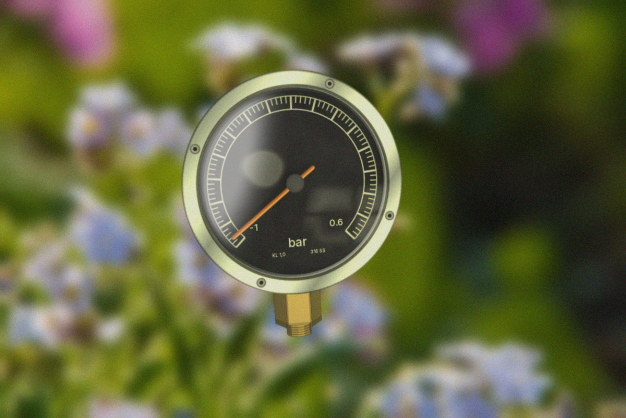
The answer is -0.96 bar
